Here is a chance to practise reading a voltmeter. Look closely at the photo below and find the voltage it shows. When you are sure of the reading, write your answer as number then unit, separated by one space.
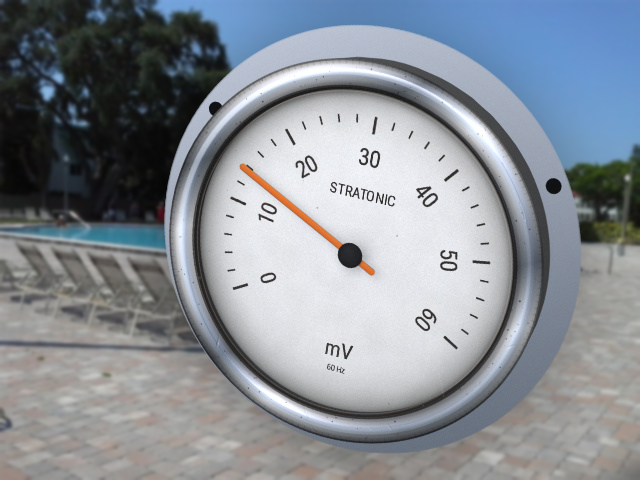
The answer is 14 mV
